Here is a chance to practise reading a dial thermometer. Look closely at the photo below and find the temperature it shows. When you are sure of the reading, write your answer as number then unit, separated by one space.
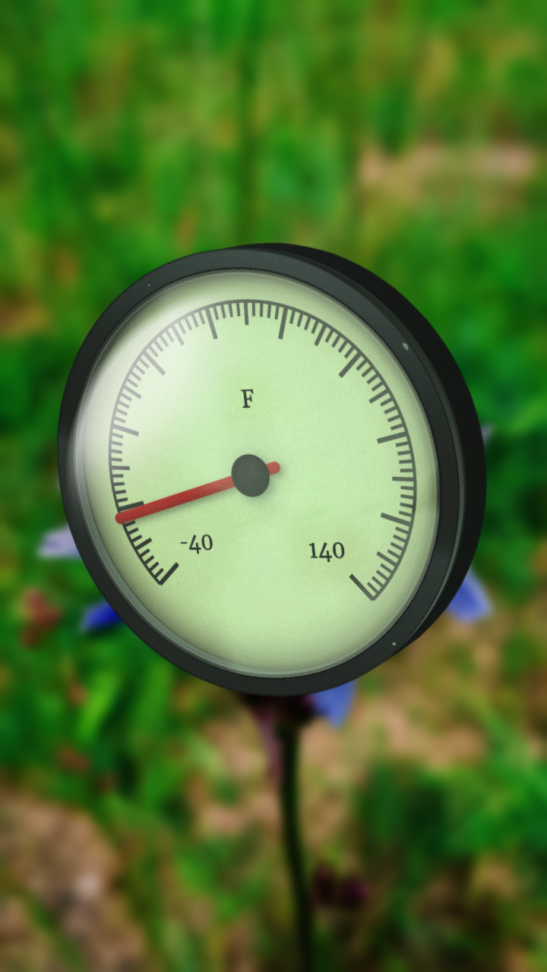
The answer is -22 °F
